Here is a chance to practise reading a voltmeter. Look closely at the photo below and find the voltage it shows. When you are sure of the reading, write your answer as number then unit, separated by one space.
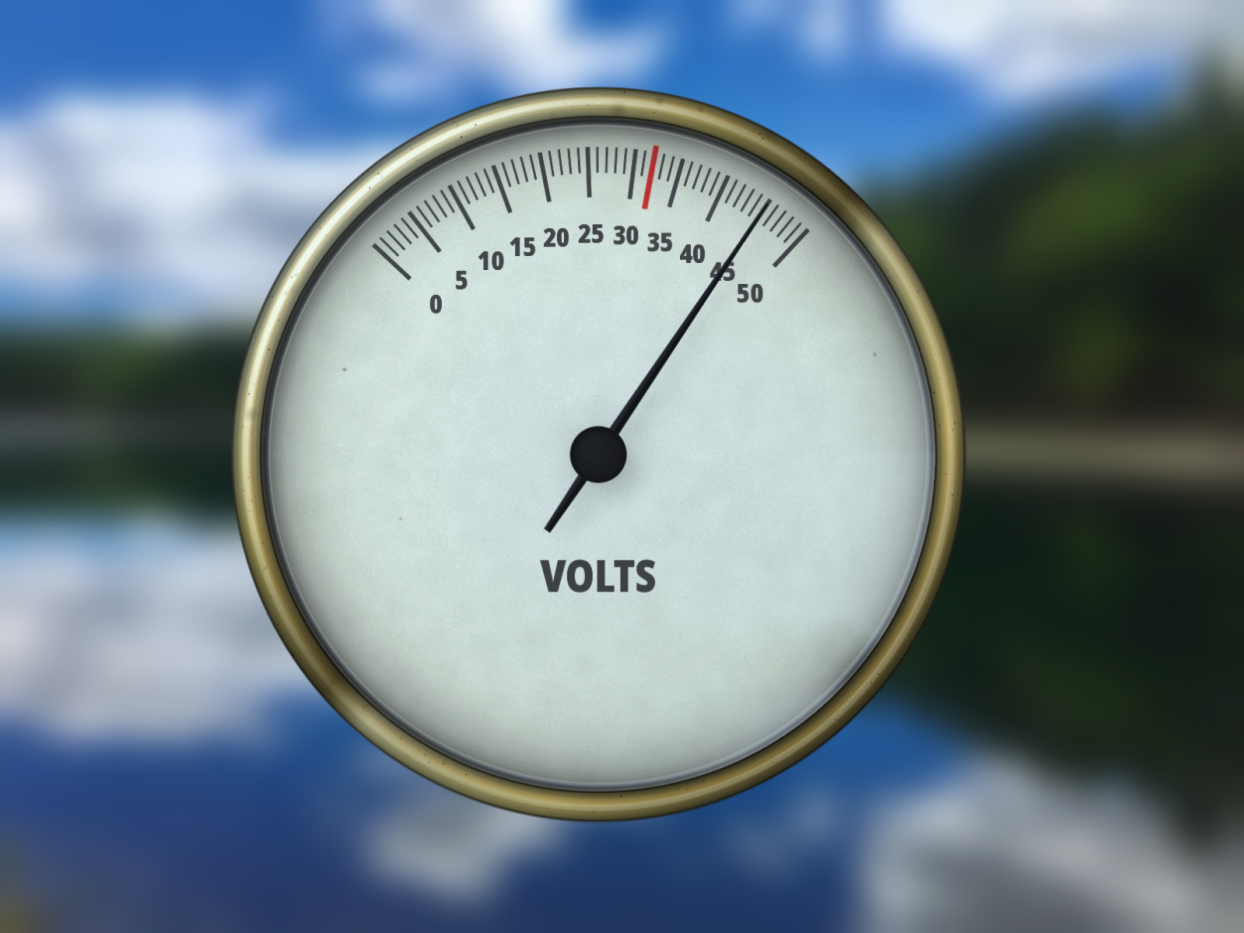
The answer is 45 V
